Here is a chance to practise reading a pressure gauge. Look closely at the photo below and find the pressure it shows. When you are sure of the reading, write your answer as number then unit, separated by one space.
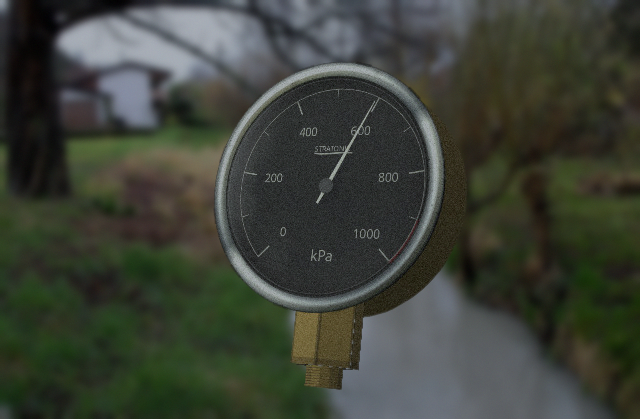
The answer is 600 kPa
